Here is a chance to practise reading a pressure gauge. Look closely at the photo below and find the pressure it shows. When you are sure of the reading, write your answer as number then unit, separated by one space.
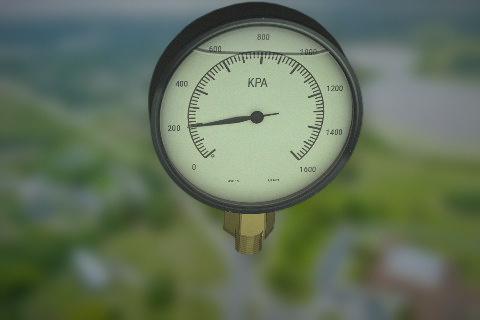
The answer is 200 kPa
